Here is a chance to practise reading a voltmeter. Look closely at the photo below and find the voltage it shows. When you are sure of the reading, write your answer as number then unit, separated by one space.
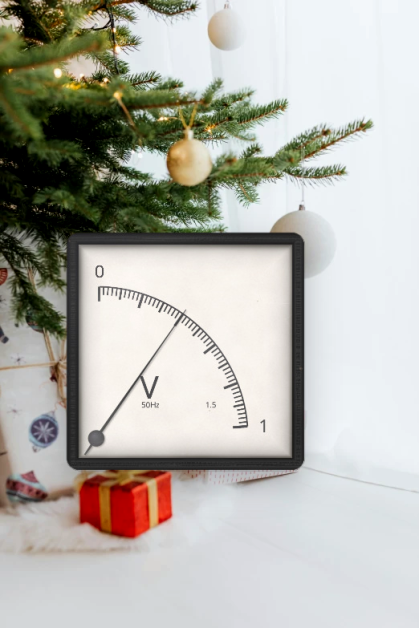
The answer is 0.4 V
